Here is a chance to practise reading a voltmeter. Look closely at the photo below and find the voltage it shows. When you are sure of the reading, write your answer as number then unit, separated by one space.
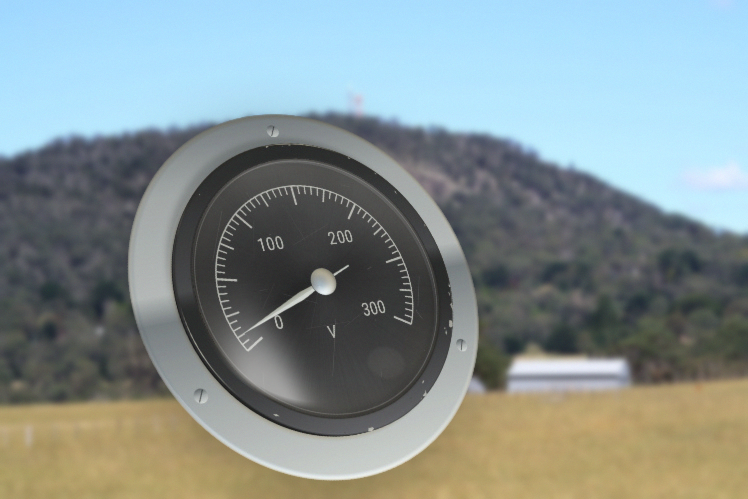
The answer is 10 V
